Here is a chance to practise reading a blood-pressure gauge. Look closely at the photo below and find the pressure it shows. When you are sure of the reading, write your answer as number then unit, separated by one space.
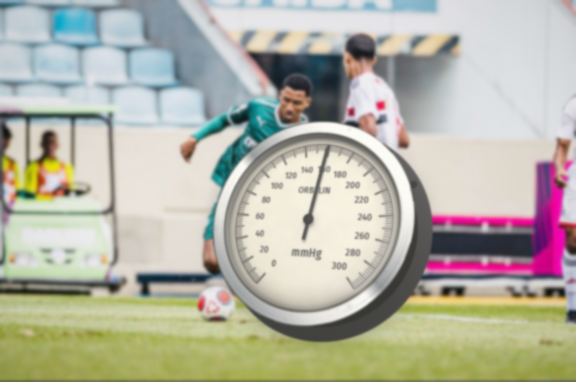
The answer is 160 mmHg
